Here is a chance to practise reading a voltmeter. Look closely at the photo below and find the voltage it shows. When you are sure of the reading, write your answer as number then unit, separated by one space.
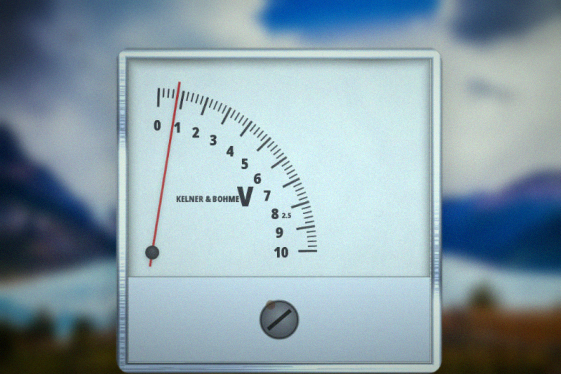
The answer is 0.8 V
